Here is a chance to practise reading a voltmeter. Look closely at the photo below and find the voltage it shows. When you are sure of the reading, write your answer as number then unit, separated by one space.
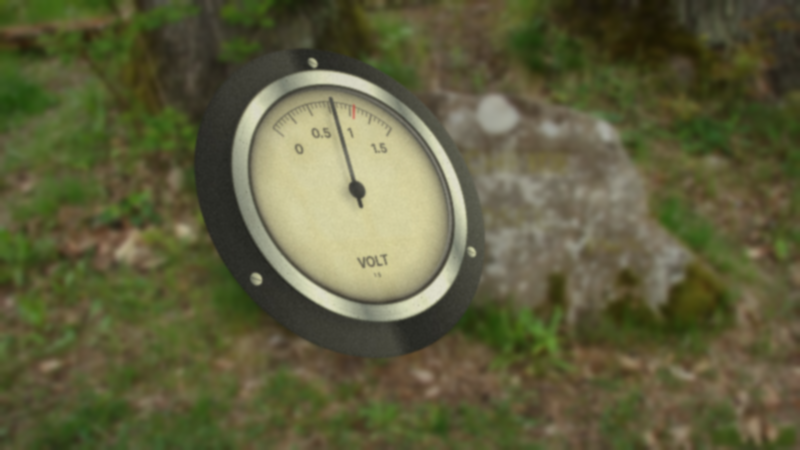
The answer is 0.75 V
